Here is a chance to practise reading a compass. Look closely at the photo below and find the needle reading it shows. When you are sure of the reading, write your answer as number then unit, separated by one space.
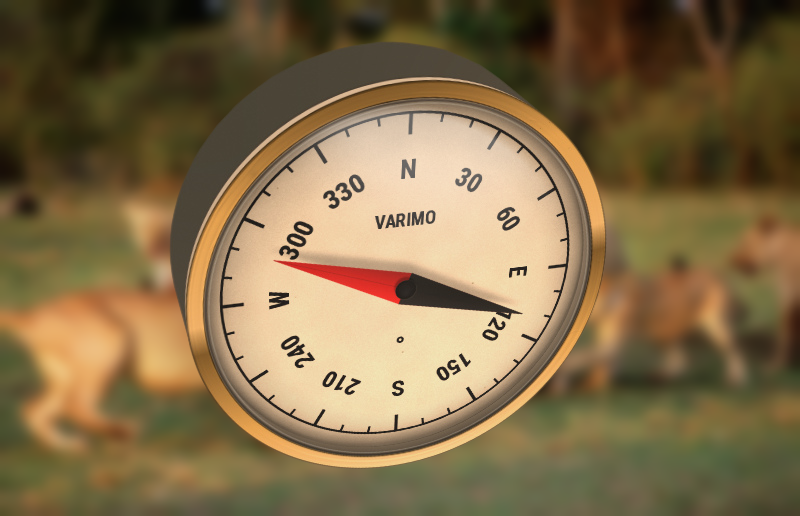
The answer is 290 °
